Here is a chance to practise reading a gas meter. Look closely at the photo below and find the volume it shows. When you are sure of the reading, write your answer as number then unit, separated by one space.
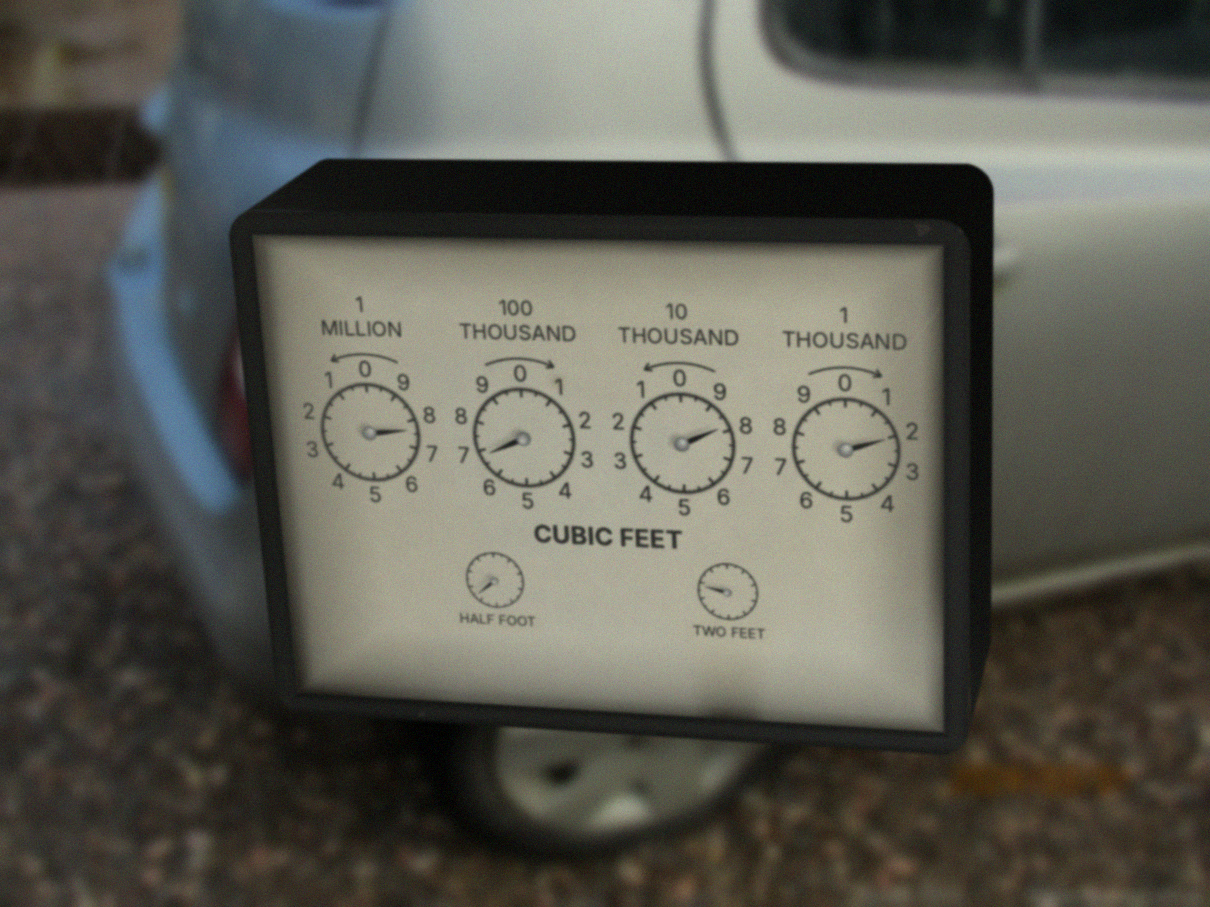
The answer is 768200 ft³
